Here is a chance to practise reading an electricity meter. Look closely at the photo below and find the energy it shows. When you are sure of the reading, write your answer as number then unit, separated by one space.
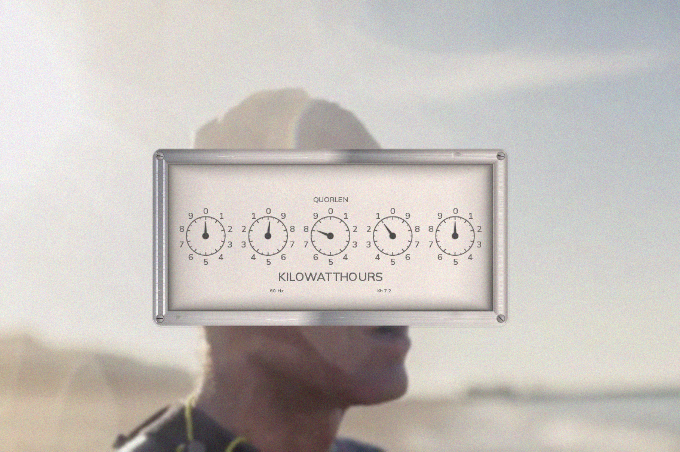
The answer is 99810 kWh
